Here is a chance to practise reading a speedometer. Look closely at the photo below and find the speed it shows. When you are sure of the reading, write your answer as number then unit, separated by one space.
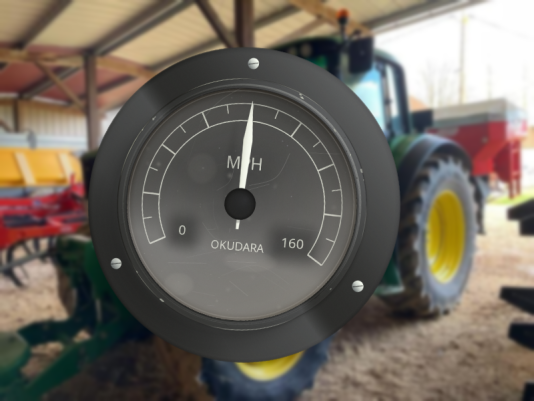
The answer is 80 mph
